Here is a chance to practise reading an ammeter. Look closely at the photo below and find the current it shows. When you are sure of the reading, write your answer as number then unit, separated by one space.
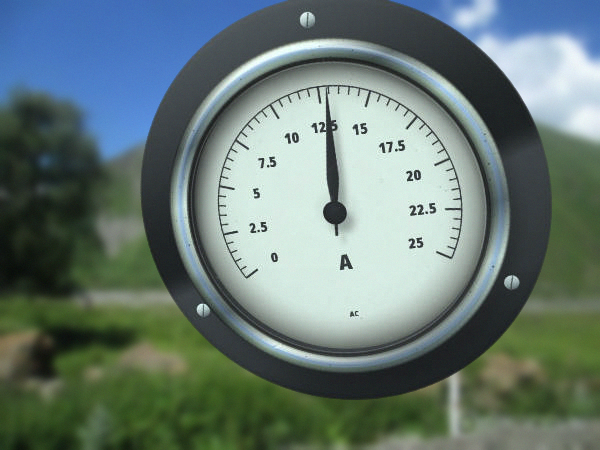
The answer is 13 A
